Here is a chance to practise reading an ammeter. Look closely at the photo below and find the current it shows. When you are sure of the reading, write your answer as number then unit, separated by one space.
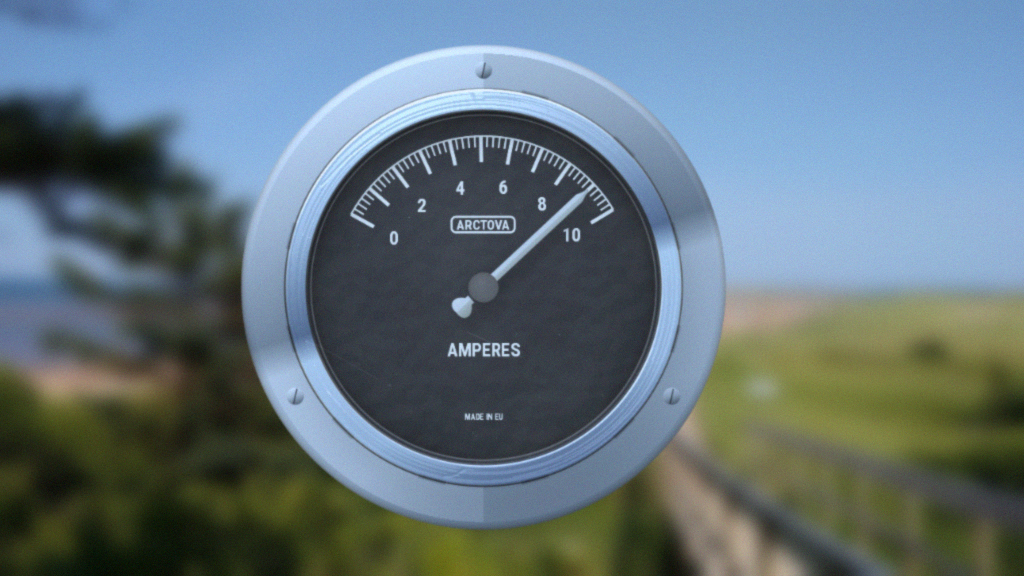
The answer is 9 A
